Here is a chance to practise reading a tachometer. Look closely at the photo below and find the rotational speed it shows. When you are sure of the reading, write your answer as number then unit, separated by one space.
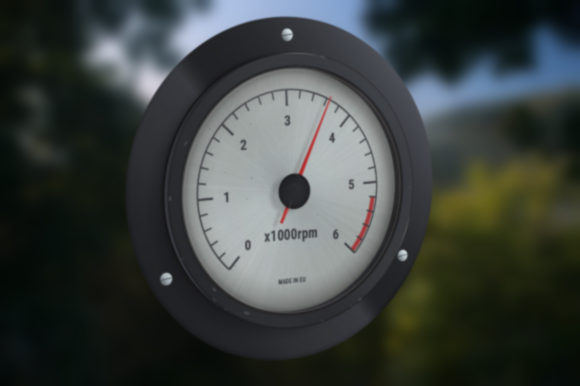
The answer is 3600 rpm
